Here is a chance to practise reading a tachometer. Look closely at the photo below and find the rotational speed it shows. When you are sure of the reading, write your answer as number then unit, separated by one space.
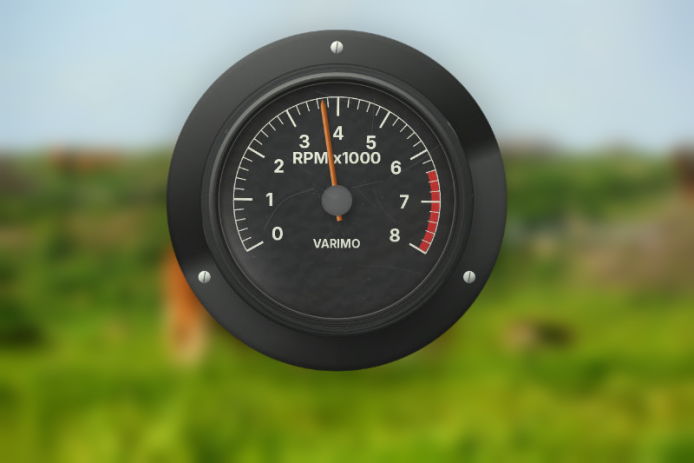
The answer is 3700 rpm
